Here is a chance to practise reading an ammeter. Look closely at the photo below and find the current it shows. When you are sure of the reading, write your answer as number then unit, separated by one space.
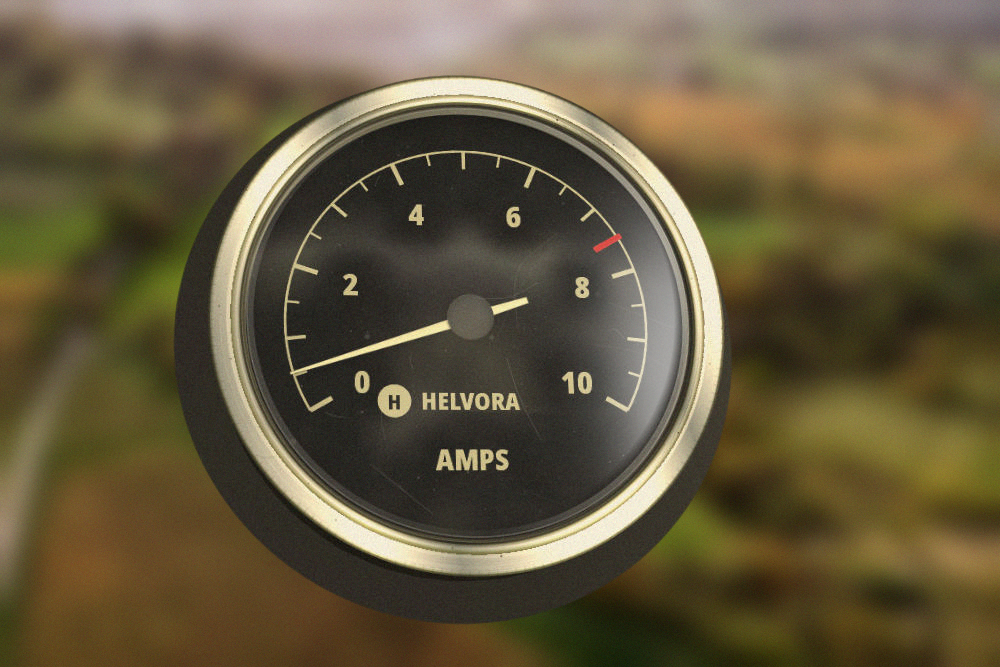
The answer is 0.5 A
